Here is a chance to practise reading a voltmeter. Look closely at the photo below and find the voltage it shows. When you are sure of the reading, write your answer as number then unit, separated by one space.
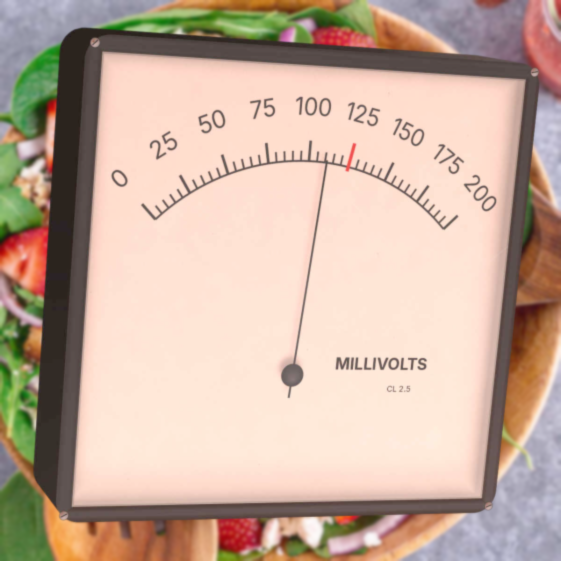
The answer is 110 mV
